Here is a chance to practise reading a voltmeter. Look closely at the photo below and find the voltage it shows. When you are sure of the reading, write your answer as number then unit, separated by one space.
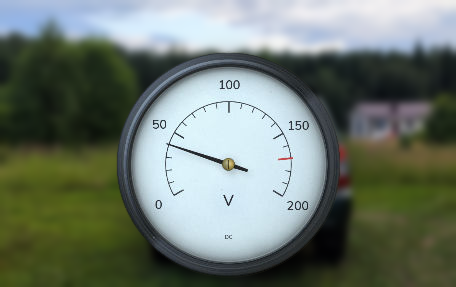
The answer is 40 V
